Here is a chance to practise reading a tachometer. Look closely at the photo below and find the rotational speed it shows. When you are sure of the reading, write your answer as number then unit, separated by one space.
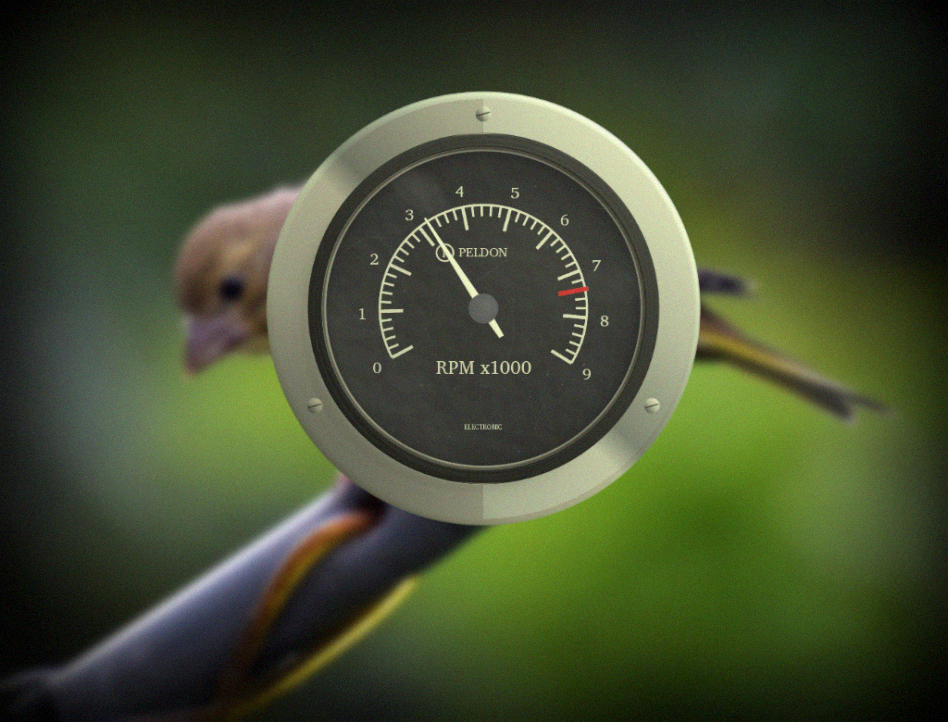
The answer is 3200 rpm
